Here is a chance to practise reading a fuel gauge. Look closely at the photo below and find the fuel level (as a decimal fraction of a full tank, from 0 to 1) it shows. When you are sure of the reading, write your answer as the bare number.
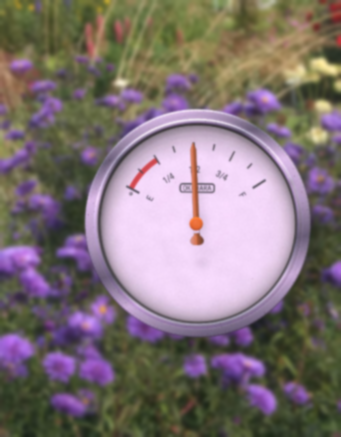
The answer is 0.5
